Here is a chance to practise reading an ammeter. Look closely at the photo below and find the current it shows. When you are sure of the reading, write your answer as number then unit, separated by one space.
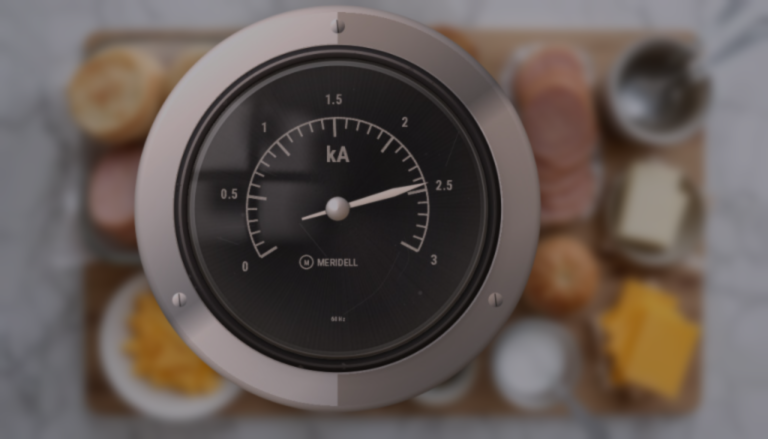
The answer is 2.45 kA
